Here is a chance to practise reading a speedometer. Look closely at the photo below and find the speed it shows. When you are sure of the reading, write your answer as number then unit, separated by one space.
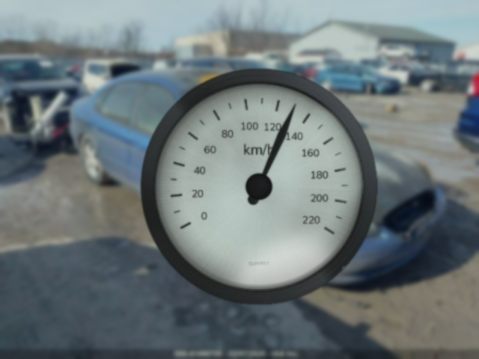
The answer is 130 km/h
